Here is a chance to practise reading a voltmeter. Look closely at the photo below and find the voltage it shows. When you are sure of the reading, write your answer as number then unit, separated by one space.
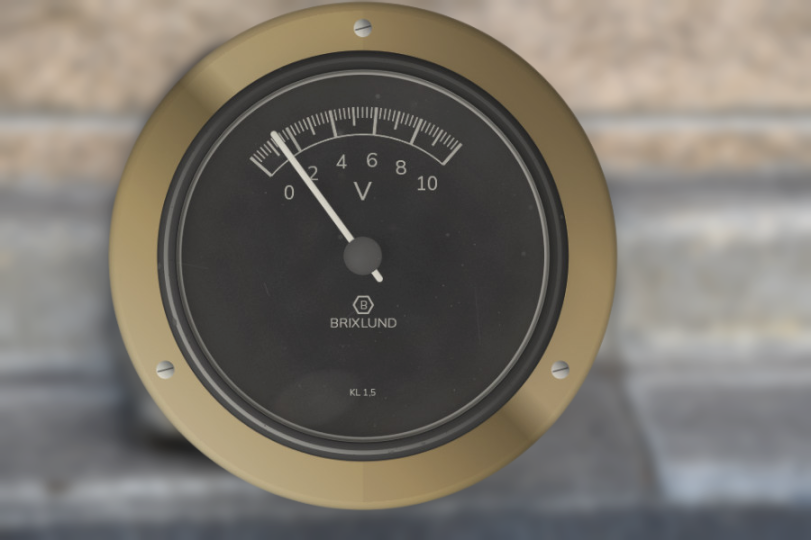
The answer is 1.4 V
